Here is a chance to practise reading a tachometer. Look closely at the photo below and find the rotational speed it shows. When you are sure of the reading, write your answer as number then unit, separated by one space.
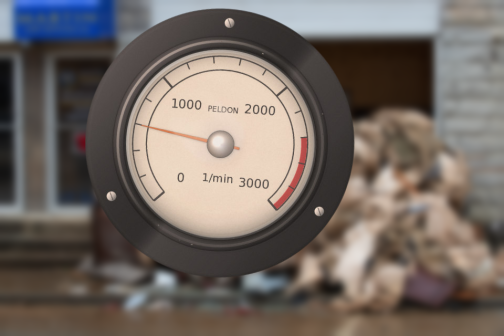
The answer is 600 rpm
